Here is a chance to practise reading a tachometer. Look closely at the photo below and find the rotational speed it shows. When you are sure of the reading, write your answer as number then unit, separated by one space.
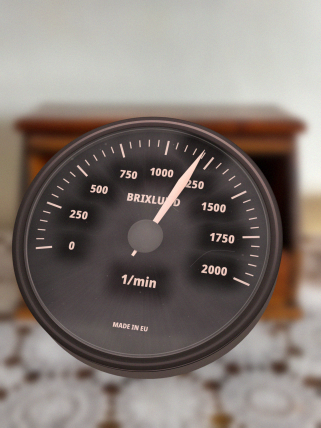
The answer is 1200 rpm
